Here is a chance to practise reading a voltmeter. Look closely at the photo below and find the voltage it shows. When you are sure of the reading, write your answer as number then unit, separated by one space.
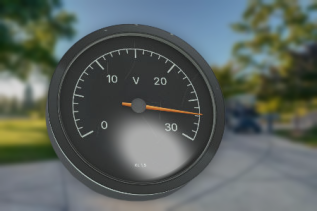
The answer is 27 V
